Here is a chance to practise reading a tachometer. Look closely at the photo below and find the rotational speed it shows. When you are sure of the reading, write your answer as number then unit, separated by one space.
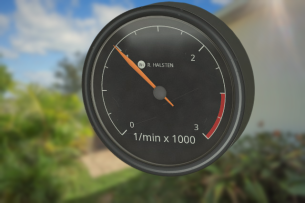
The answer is 1000 rpm
